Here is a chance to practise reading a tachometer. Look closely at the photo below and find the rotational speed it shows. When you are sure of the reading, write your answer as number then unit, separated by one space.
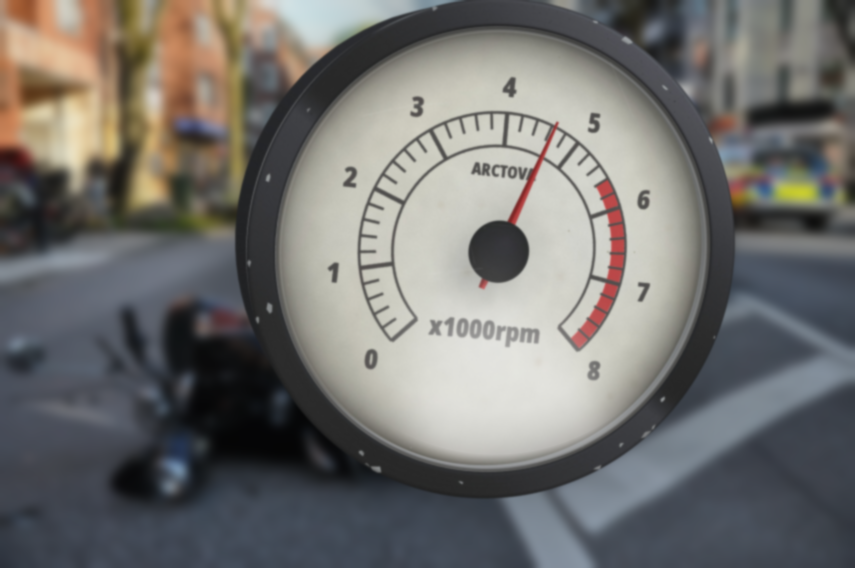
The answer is 4600 rpm
